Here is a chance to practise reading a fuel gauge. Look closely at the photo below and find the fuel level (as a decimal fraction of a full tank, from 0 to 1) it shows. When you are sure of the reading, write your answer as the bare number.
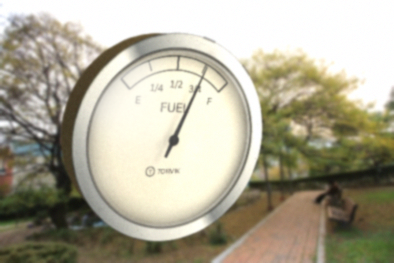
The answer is 0.75
